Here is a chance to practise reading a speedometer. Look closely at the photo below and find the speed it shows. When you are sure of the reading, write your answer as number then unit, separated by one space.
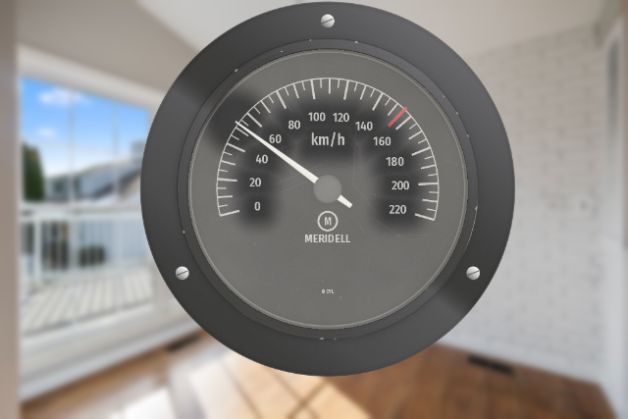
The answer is 52.5 km/h
